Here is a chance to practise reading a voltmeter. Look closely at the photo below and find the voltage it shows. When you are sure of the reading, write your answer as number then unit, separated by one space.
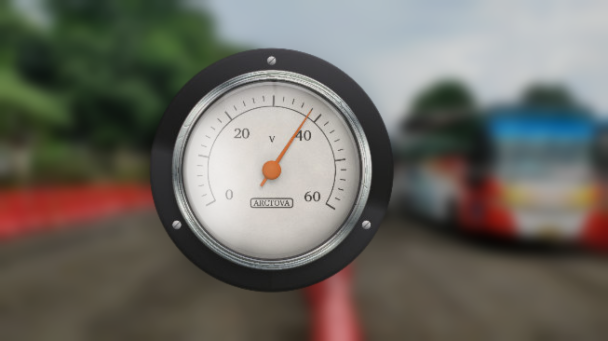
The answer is 38 V
